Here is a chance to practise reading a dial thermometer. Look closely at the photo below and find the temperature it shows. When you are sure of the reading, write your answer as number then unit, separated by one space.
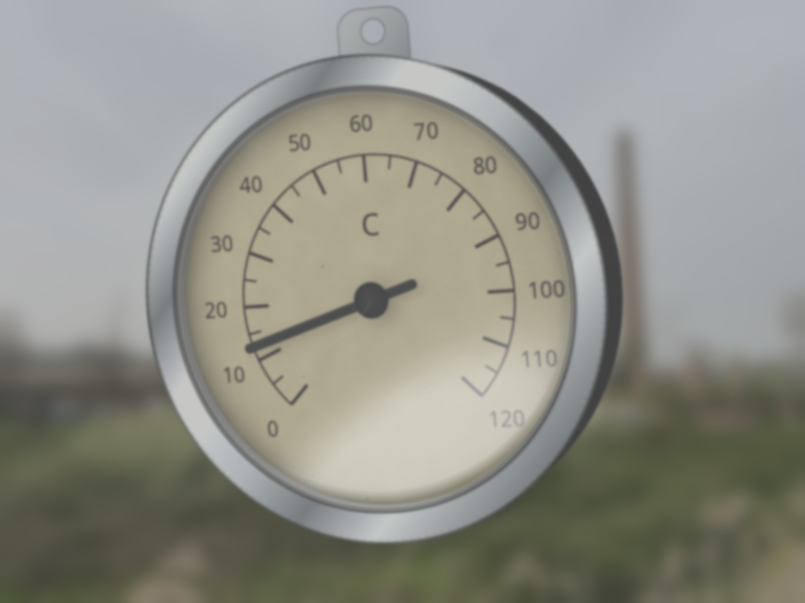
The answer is 12.5 °C
